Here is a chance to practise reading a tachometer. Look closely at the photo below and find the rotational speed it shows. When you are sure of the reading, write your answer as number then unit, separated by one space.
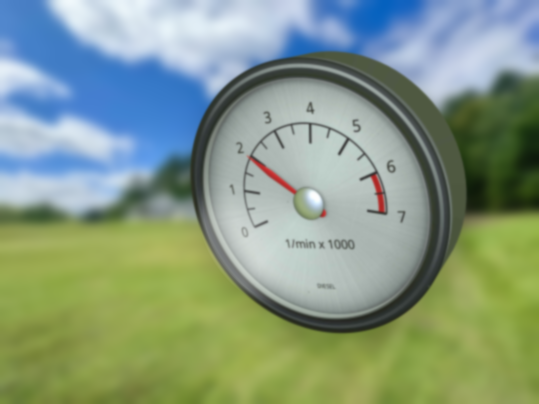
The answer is 2000 rpm
